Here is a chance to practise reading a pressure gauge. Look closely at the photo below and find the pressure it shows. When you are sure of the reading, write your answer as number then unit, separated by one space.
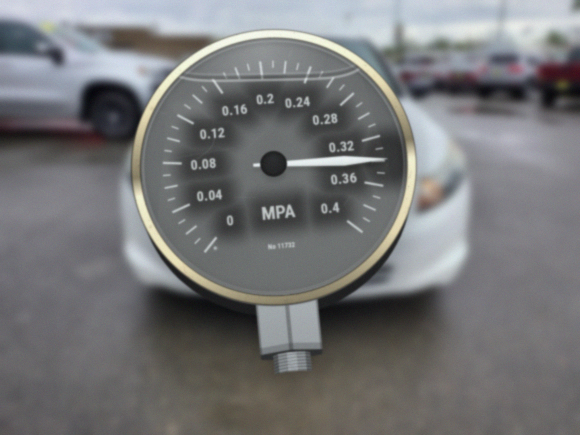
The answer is 0.34 MPa
